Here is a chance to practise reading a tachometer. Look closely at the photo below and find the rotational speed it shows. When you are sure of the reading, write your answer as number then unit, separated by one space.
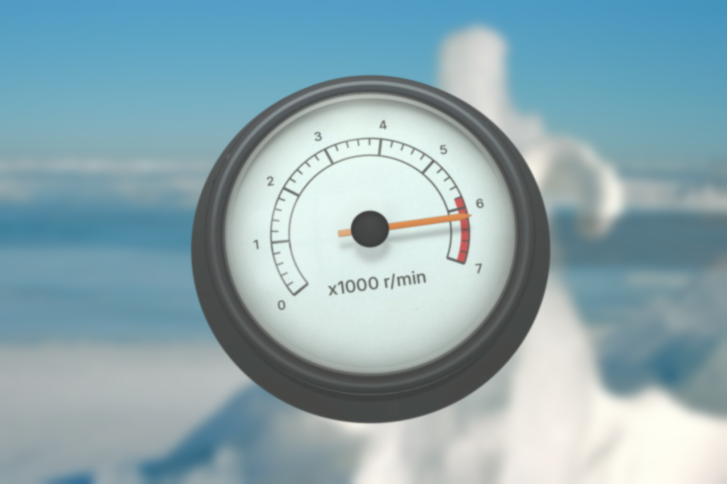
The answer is 6200 rpm
